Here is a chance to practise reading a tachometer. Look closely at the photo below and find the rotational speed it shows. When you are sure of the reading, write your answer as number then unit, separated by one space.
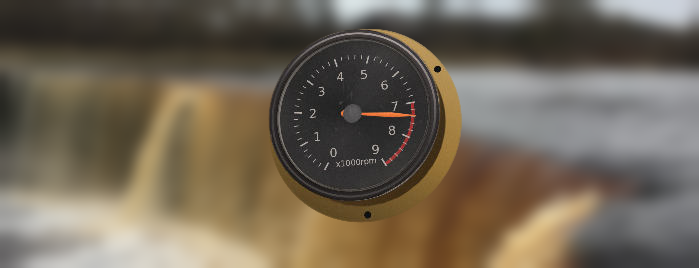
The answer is 7400 rpm
